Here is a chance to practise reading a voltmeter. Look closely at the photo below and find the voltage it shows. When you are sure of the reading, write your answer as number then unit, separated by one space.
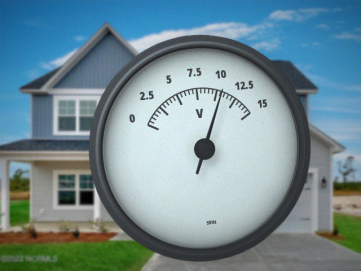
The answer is 10.5 V
